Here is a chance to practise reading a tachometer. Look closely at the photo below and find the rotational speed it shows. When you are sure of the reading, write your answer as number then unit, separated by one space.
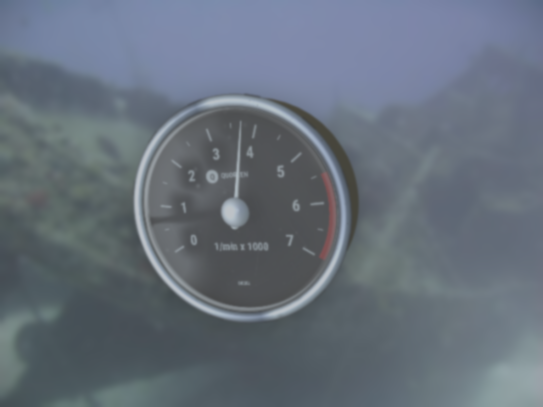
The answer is 3750 rpm
